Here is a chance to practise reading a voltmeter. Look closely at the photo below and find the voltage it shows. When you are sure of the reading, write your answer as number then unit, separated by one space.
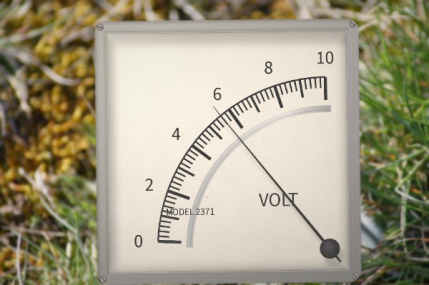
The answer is 5.6 V
